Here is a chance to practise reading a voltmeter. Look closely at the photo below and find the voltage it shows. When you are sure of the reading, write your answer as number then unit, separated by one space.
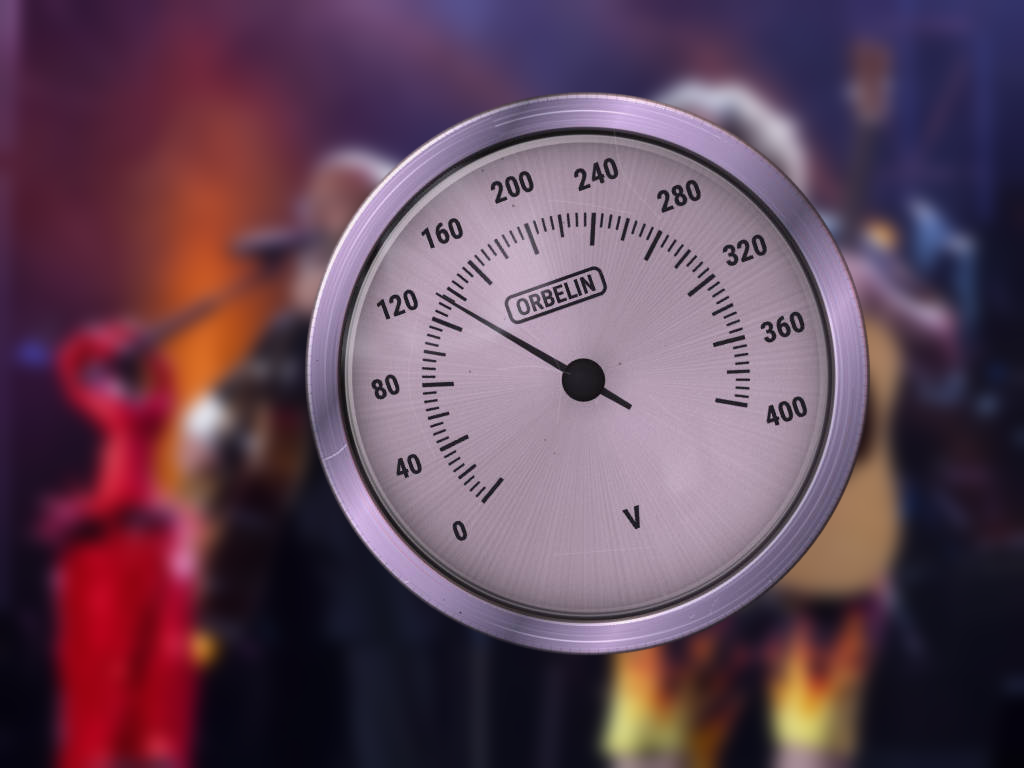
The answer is 135 V
